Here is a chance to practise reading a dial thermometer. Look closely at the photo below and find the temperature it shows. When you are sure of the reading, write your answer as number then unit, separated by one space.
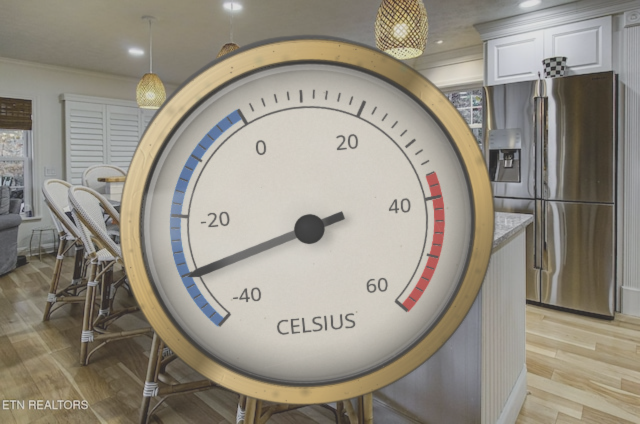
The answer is -30 °C
